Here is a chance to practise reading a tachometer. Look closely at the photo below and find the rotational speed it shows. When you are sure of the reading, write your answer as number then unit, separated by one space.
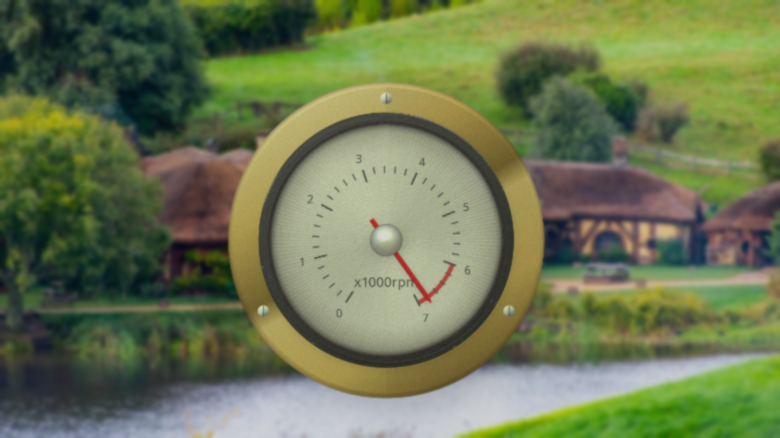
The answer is 6800 rpm
